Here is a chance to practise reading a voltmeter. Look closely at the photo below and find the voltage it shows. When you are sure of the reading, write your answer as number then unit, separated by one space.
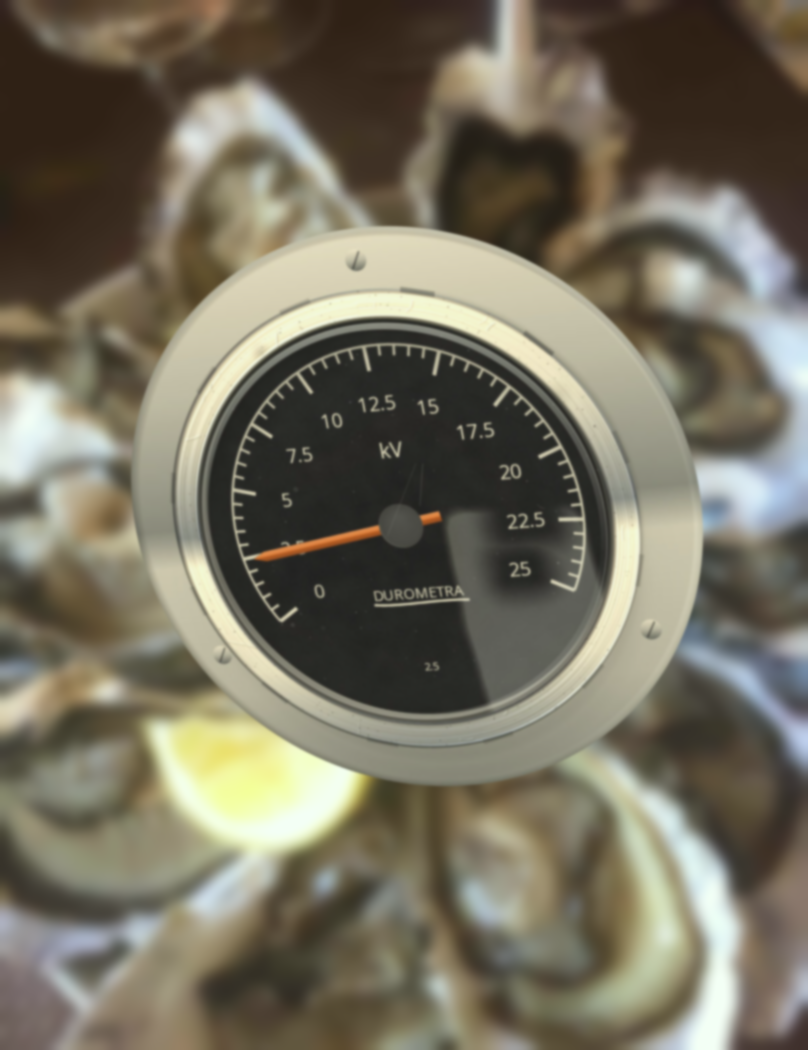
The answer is 2.5 kV
